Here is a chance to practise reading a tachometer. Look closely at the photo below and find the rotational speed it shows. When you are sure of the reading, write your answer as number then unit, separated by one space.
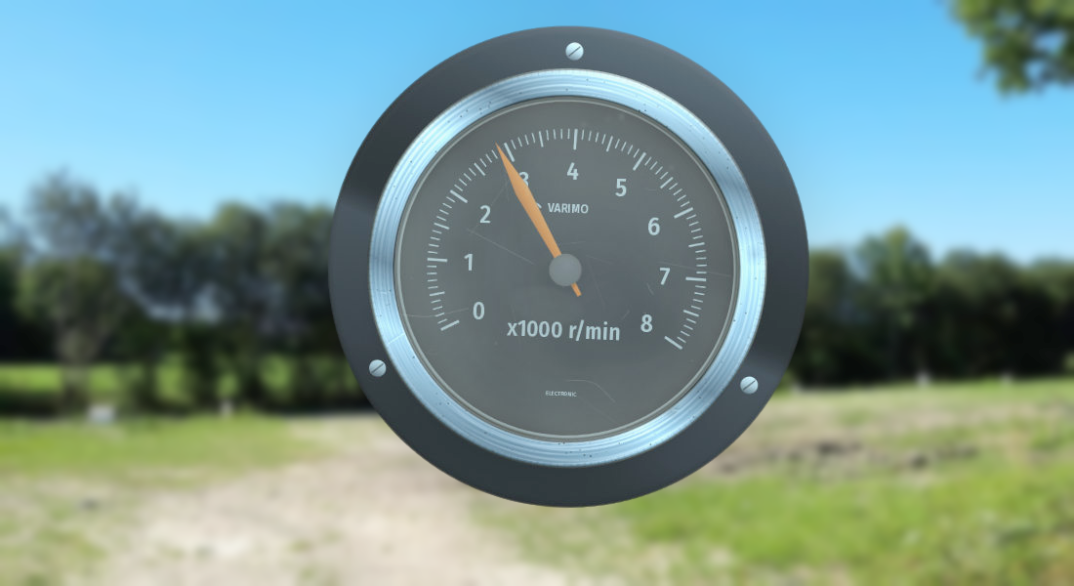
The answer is 2900 rpm
